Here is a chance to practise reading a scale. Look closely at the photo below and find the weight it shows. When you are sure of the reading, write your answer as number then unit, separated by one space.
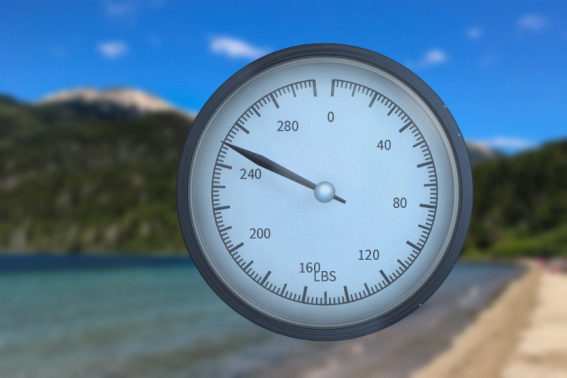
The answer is 250 lb
